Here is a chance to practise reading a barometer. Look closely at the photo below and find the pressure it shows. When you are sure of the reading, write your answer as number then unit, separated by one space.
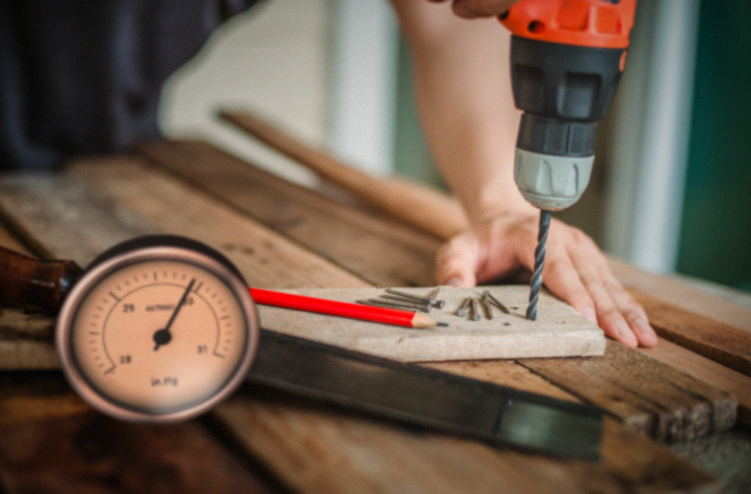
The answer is 29.9 inHg
